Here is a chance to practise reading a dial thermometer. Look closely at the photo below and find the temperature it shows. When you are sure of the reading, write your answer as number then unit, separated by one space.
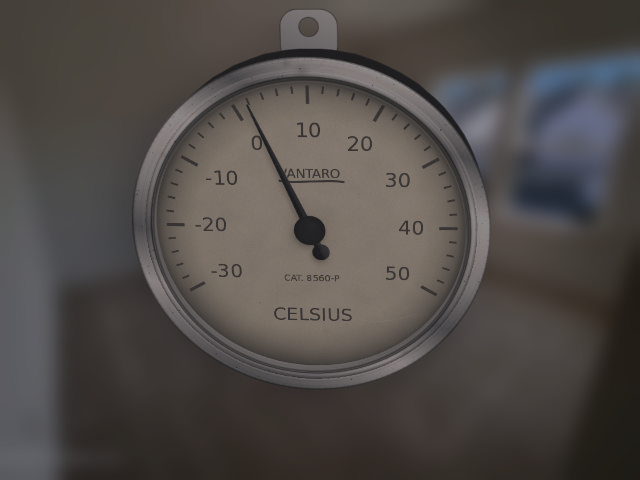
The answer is 2 °C
